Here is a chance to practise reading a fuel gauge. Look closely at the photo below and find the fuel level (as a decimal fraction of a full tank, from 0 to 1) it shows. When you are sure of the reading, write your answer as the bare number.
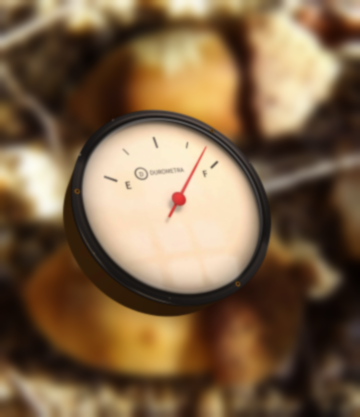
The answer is 0.875
